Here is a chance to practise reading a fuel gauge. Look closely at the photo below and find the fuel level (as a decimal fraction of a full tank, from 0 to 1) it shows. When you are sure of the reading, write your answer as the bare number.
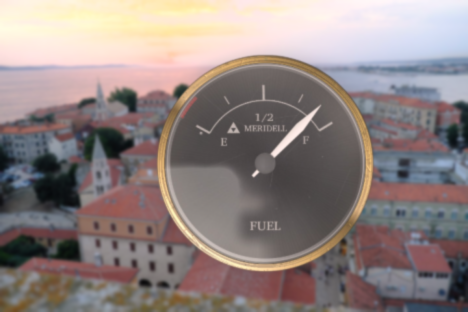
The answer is 0.875
